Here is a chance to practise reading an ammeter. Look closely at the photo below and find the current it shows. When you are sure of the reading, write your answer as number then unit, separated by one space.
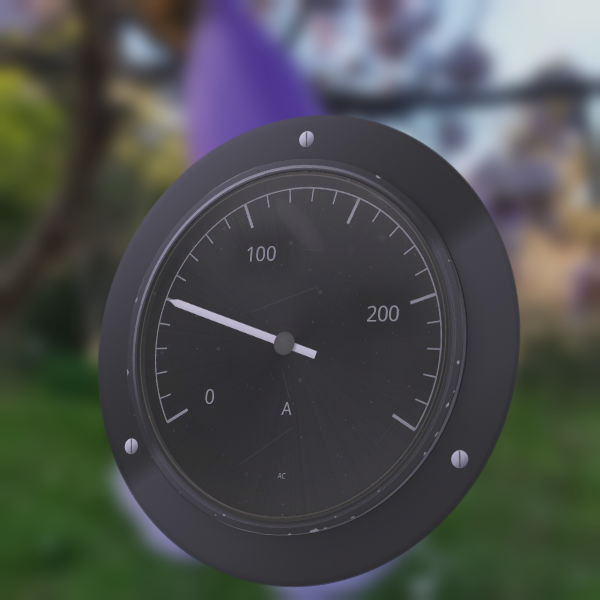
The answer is 50 A
